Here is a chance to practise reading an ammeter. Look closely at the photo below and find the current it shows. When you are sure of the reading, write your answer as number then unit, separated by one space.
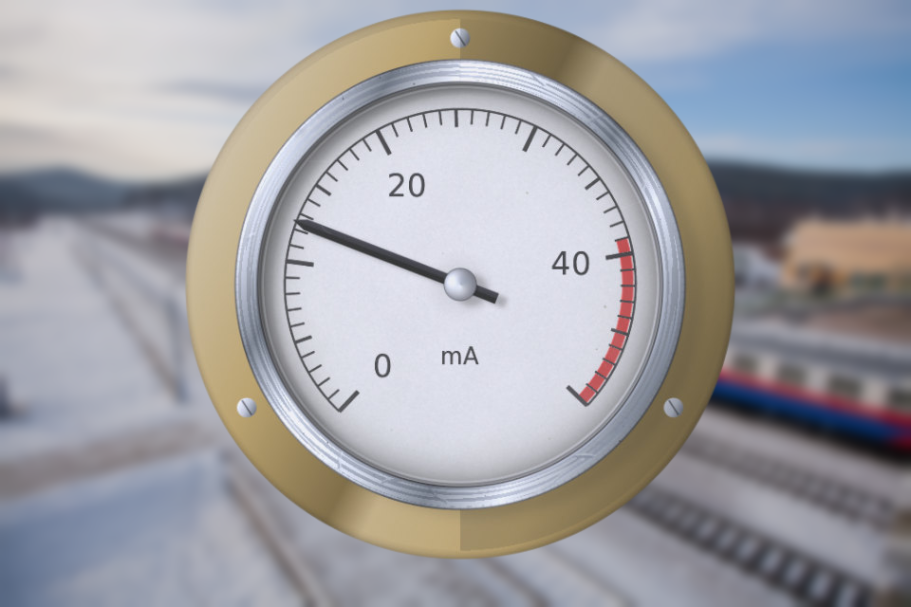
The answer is 12.5 mA
